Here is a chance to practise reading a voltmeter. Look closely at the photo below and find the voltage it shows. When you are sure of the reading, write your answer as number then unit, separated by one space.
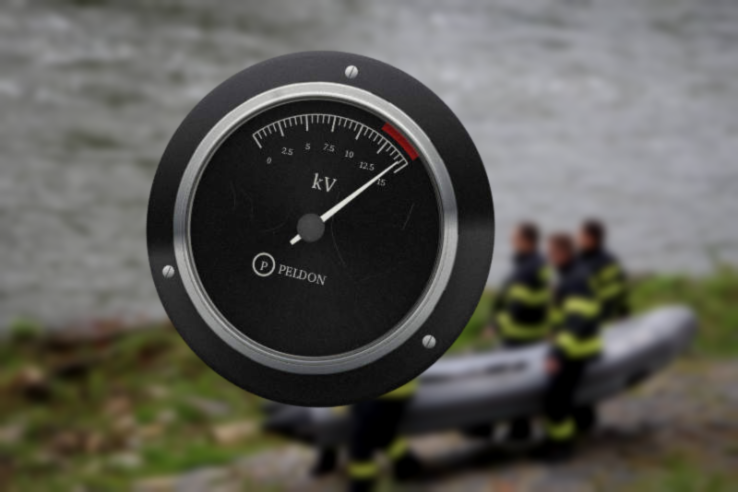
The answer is 14.5 kV
